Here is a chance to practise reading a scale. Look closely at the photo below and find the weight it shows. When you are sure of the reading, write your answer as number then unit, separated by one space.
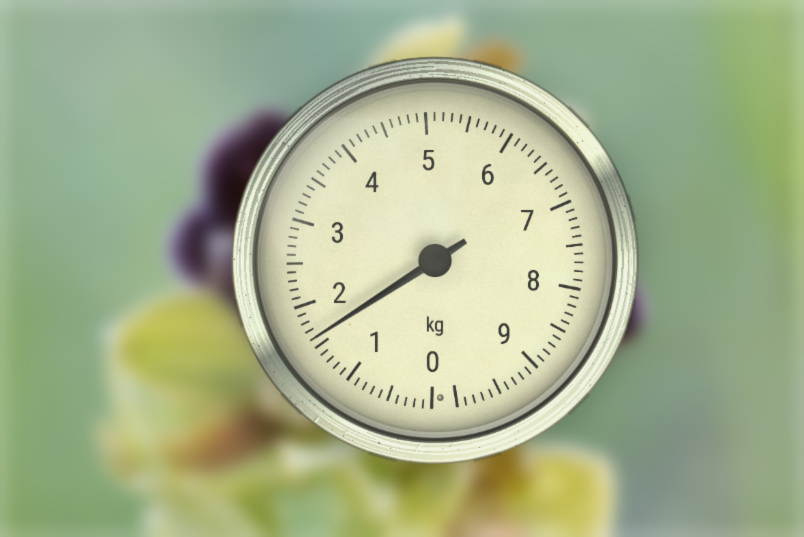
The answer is 1.6 kg
